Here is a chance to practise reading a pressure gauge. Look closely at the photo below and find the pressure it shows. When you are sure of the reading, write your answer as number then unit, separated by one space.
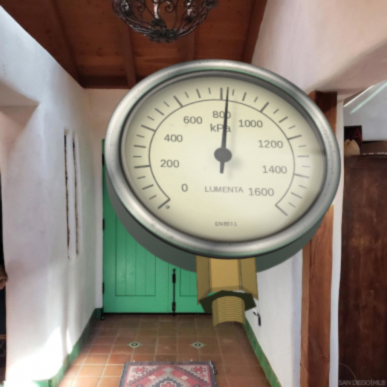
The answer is 825 kPa
